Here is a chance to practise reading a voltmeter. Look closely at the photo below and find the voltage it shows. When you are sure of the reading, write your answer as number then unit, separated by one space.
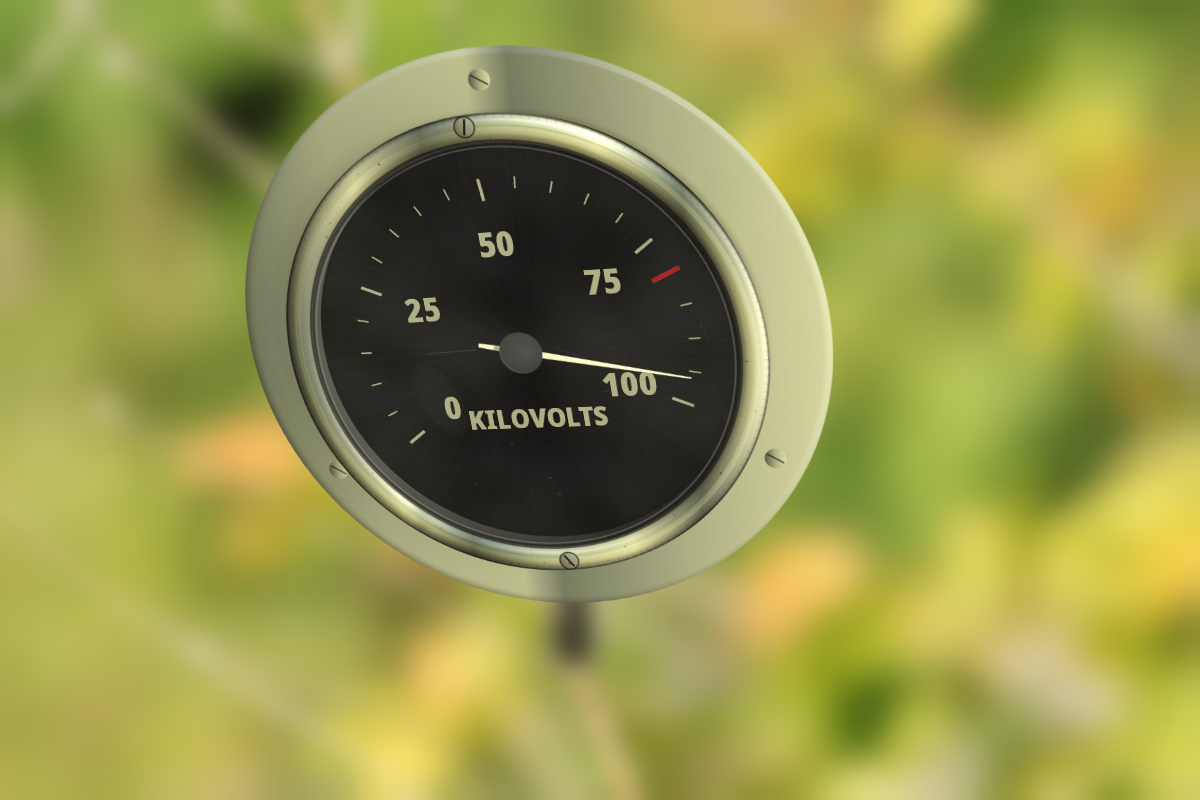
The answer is 95 kV
